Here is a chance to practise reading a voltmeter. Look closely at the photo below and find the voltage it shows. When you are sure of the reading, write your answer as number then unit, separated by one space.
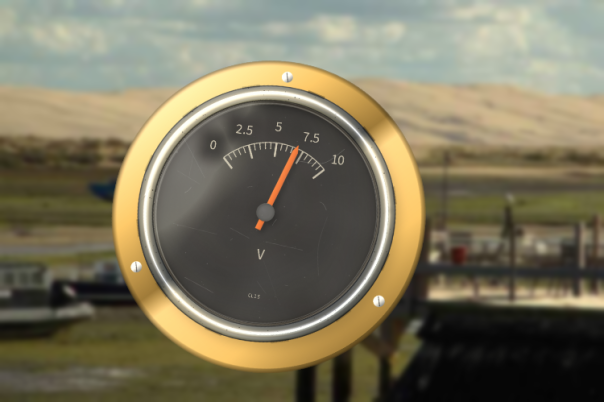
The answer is 7 V
